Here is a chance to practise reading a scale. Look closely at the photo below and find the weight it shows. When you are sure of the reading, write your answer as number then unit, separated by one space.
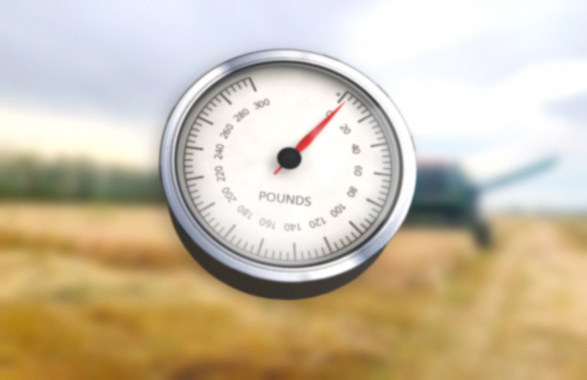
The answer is 4 lb
